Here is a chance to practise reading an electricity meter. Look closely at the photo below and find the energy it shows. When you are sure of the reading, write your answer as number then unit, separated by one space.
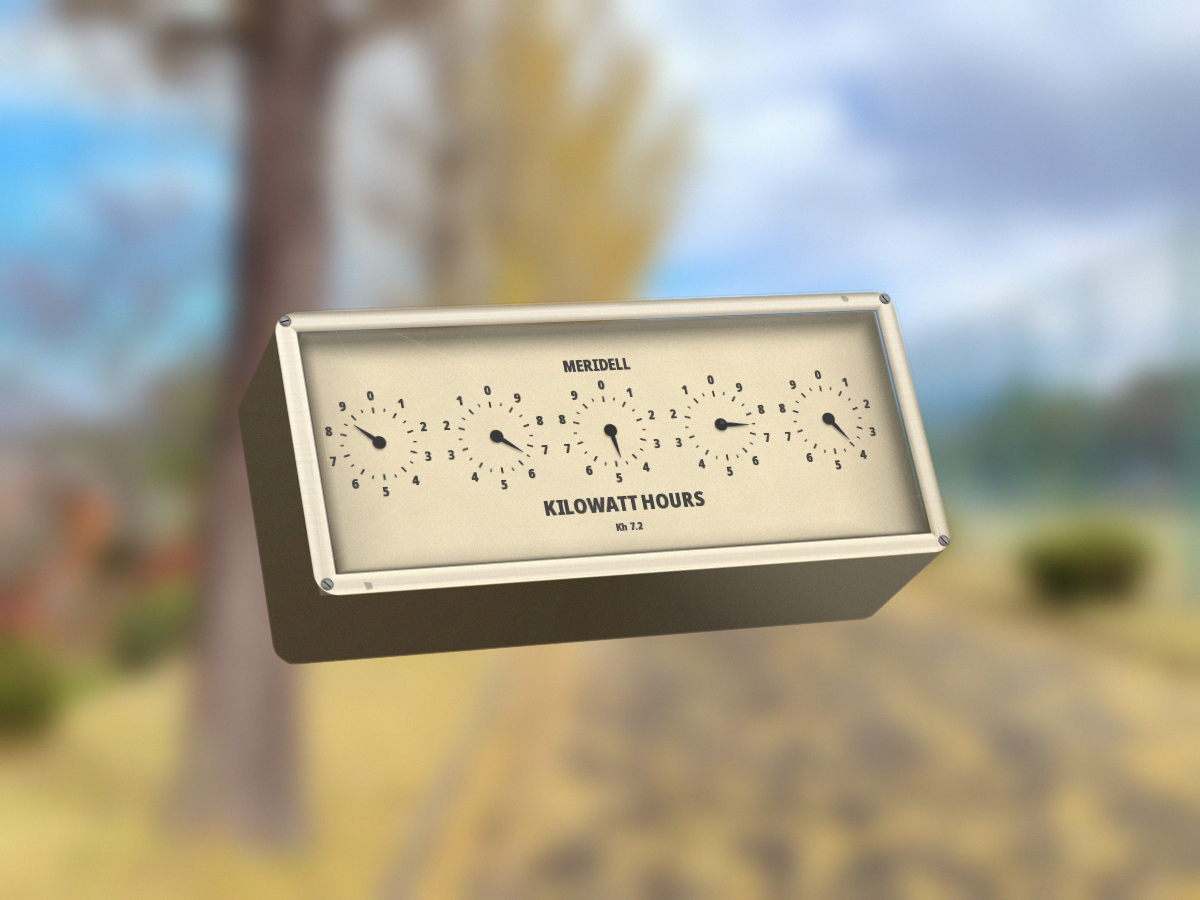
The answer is 86474 kWh
